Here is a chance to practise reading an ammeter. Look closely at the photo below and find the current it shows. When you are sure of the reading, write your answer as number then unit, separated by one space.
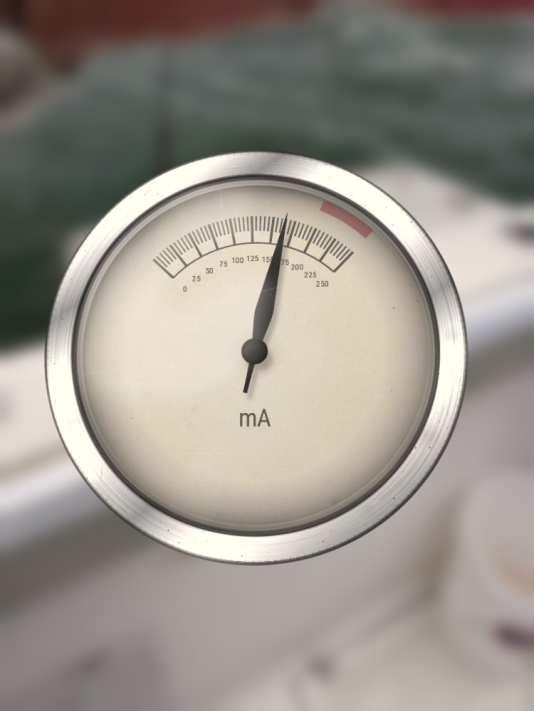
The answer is 165 mA
